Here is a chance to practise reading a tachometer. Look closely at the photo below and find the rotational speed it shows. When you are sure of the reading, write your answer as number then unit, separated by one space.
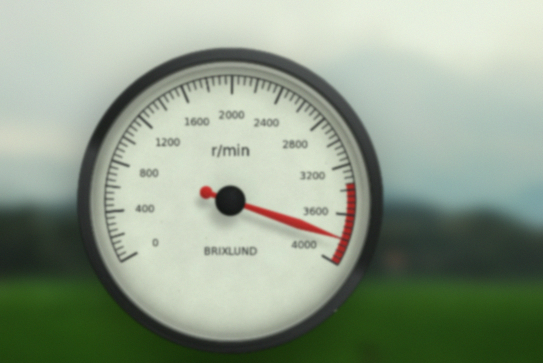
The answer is 3800 rpm
